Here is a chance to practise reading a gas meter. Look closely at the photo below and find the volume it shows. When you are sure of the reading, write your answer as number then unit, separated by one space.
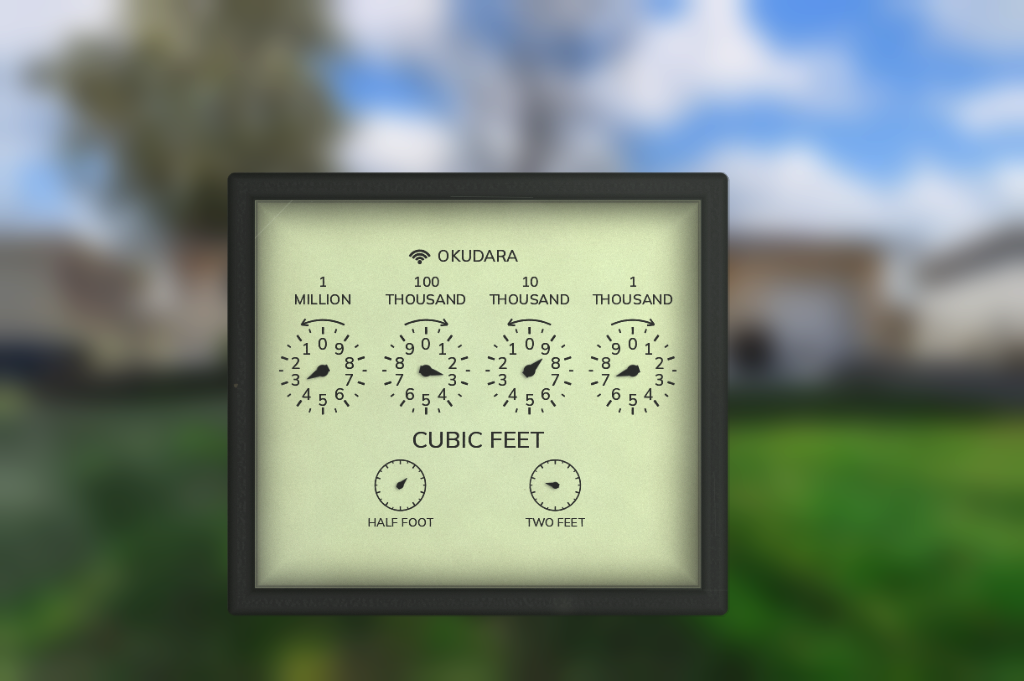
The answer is 328700 ft³
